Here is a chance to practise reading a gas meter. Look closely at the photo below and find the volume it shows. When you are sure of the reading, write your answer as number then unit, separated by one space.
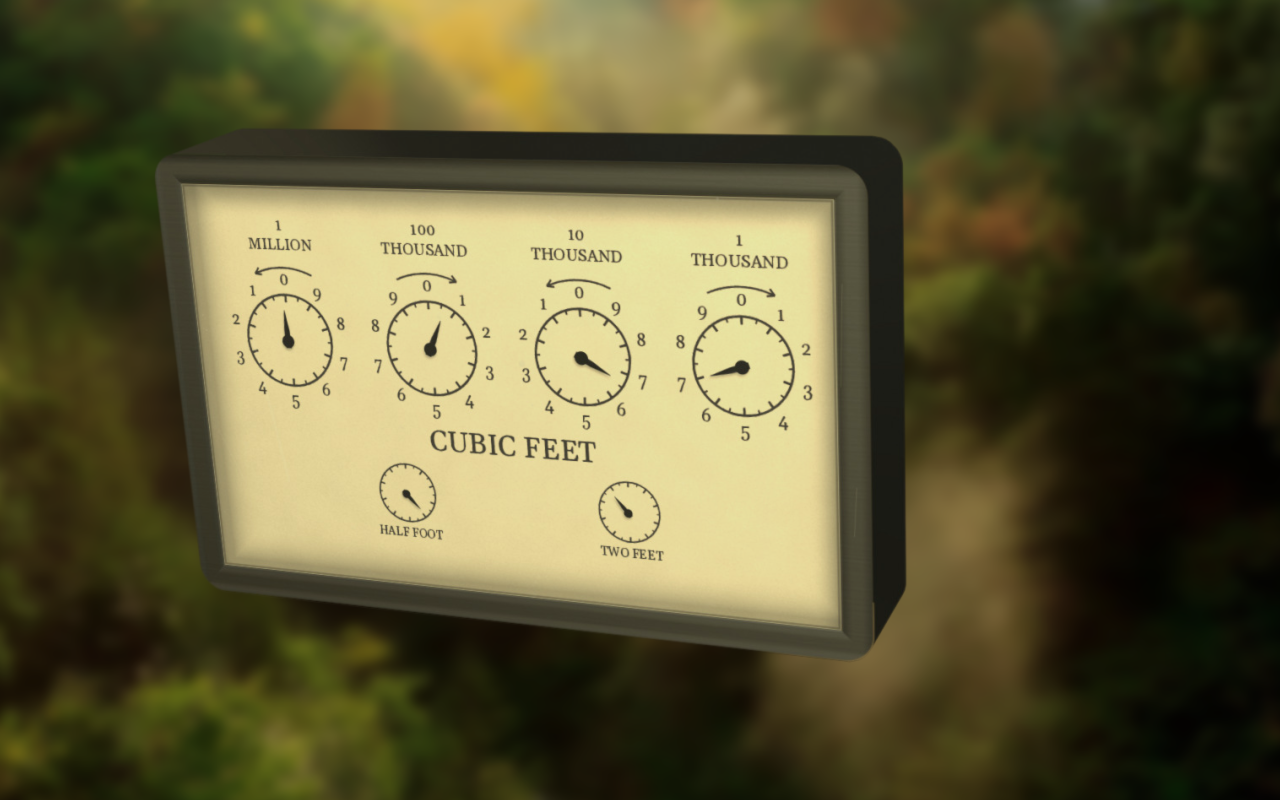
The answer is 6700 ft³
